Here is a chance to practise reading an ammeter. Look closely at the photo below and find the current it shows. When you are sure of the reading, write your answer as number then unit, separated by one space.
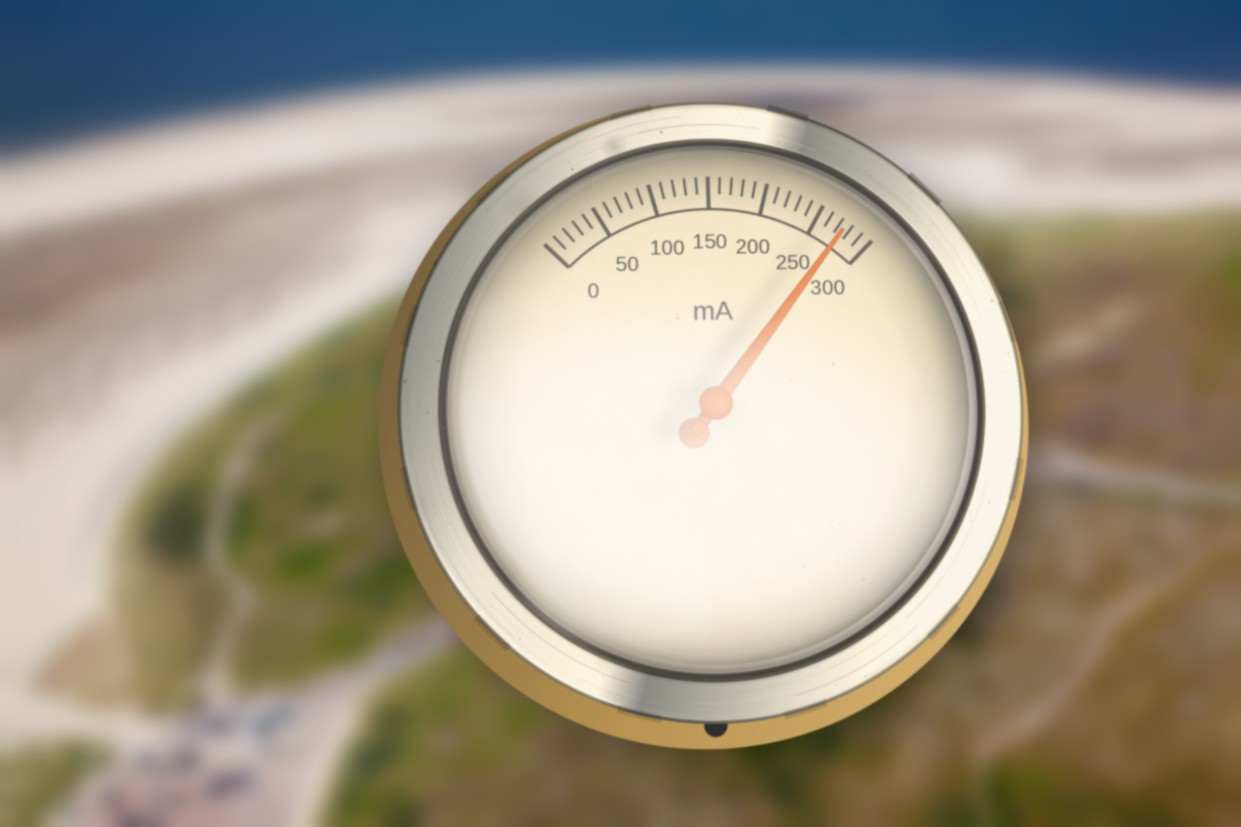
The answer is 275 mA
